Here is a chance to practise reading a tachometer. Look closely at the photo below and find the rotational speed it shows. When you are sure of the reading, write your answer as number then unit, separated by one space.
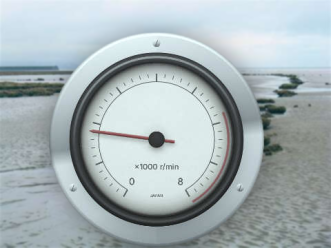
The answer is 1800 rpm
